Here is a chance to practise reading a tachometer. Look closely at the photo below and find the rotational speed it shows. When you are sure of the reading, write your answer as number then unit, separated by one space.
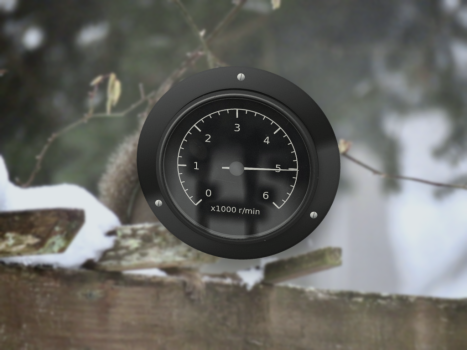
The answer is 5000 rpm
